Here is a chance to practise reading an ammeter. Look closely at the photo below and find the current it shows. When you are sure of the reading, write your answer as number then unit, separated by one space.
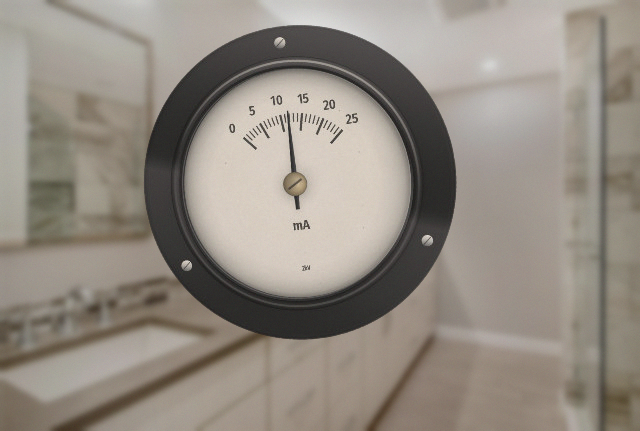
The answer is 12 mA
